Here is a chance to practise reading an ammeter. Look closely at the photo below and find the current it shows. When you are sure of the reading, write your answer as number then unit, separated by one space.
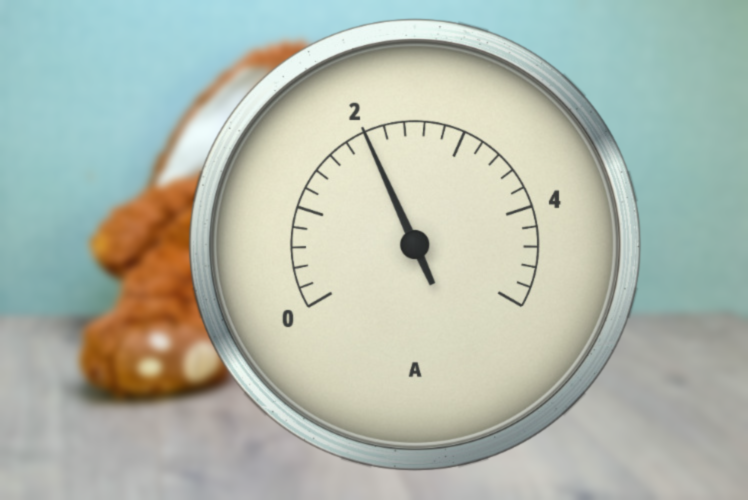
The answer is 2 A
